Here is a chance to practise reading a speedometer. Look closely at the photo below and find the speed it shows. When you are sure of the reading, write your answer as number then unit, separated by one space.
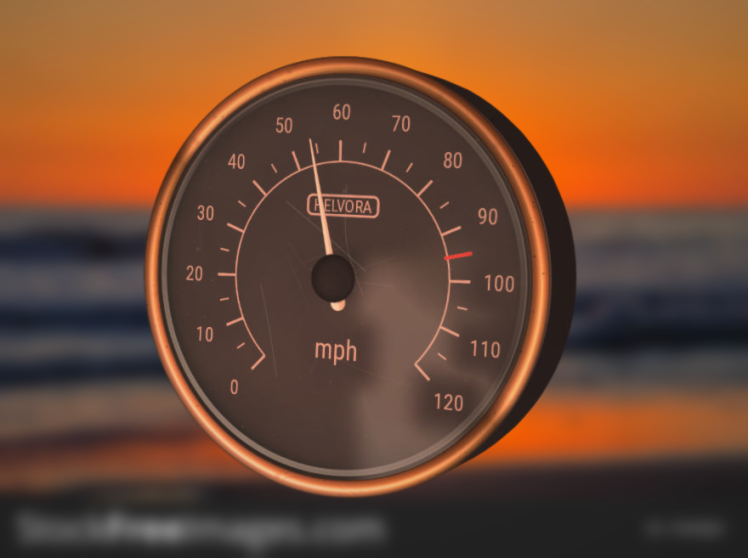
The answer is 55 mph
